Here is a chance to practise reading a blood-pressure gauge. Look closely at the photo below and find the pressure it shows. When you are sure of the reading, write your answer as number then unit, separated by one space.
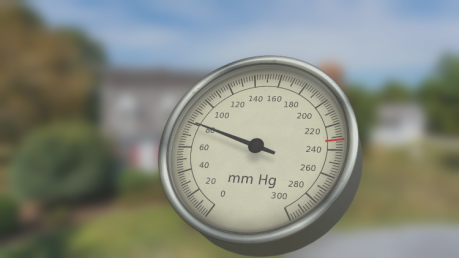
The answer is 80 mmHg
